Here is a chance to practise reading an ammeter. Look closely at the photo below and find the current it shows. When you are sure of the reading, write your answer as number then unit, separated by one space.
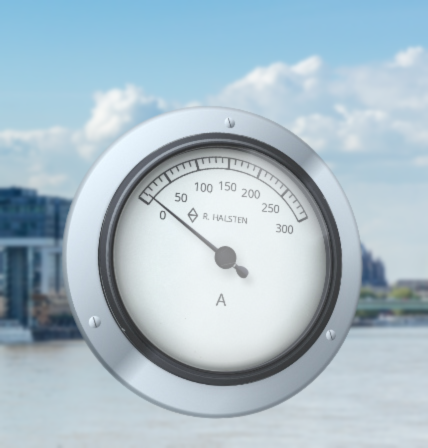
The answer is 10 A
